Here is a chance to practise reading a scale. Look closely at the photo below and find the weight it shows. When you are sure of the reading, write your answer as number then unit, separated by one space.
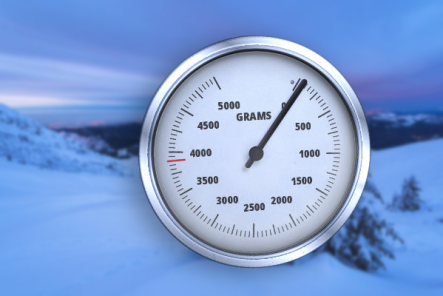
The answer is 50 g
